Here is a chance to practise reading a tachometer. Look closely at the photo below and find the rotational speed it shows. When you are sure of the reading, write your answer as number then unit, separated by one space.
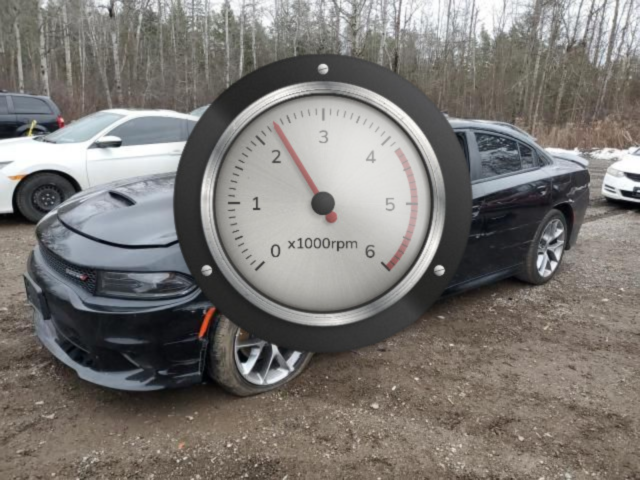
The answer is 2300 rpm
